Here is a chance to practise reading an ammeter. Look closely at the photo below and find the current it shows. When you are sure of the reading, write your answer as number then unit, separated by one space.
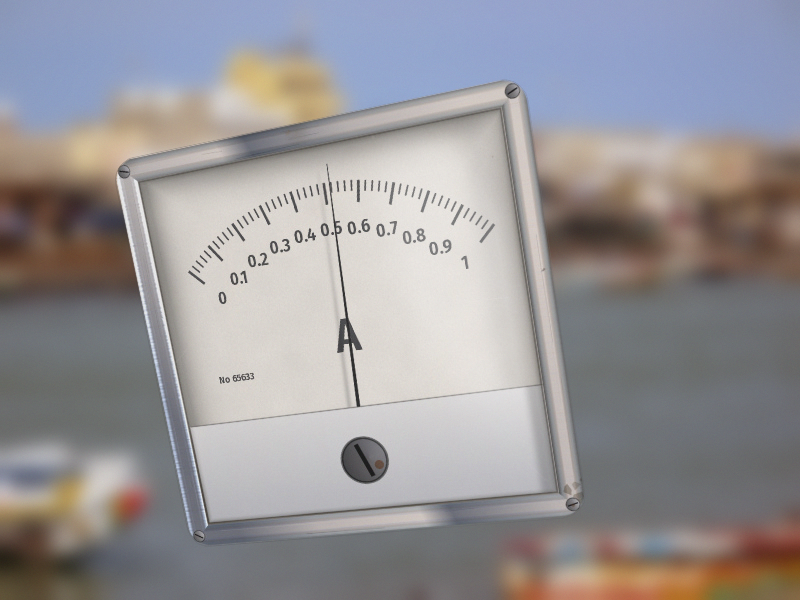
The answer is 0.52 A
